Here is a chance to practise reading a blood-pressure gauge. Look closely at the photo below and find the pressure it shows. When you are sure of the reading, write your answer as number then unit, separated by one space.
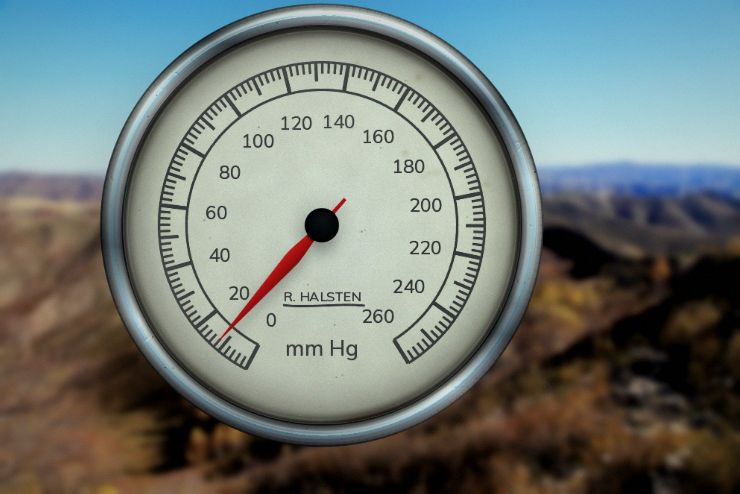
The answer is 12 mmHg
